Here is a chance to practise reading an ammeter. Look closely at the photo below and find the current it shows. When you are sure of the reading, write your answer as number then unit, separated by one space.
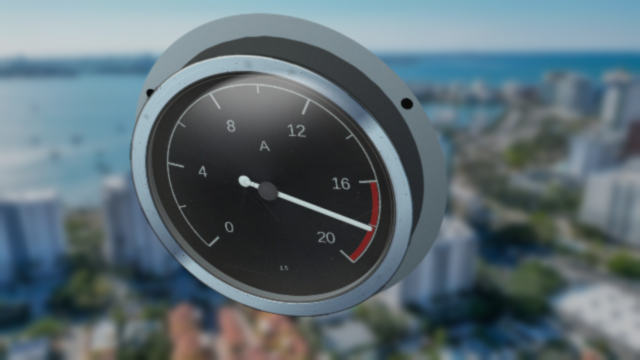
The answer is 18 A
